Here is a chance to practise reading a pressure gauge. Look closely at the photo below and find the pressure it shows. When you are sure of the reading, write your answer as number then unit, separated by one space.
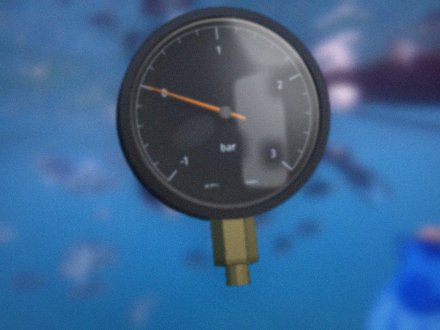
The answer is 0 bar
